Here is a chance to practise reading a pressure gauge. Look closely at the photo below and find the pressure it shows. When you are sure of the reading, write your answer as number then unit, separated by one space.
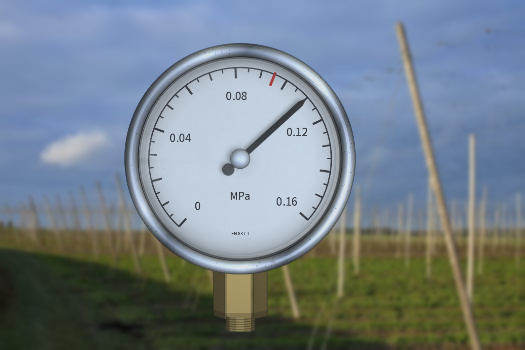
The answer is 0.11 MPa
